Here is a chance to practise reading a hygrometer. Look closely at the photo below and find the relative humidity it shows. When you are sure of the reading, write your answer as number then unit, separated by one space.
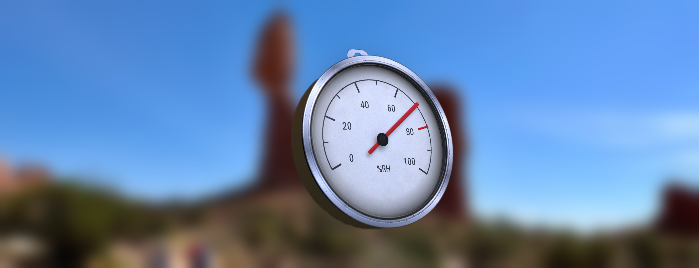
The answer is 70 %
